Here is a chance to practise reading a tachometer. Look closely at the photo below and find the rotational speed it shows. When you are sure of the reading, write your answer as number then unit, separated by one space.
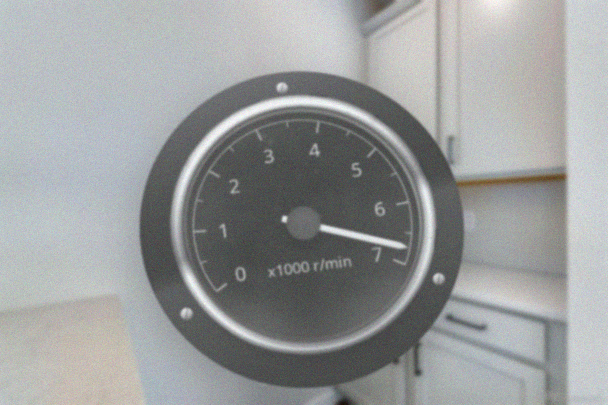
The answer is 6750 rpm
